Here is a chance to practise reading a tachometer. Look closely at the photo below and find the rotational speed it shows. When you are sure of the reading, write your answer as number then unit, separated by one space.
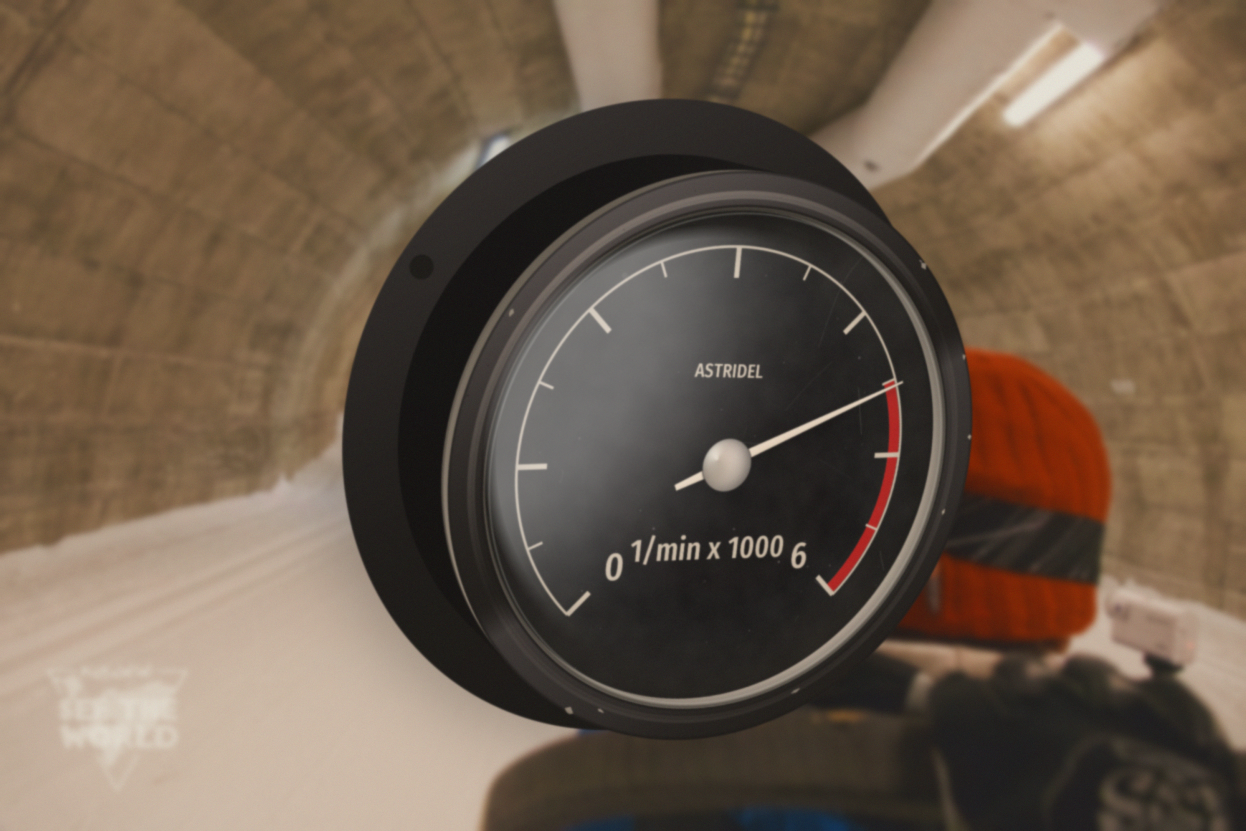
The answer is 4500 rpm
